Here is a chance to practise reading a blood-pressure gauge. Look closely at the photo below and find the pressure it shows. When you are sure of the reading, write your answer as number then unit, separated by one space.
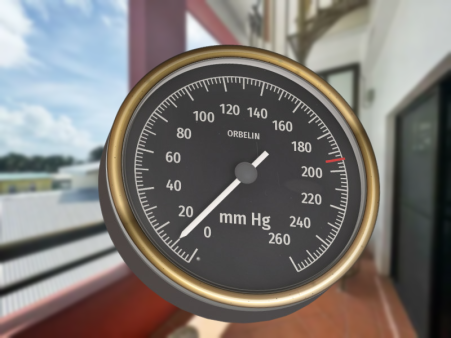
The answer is 10 mmHg
